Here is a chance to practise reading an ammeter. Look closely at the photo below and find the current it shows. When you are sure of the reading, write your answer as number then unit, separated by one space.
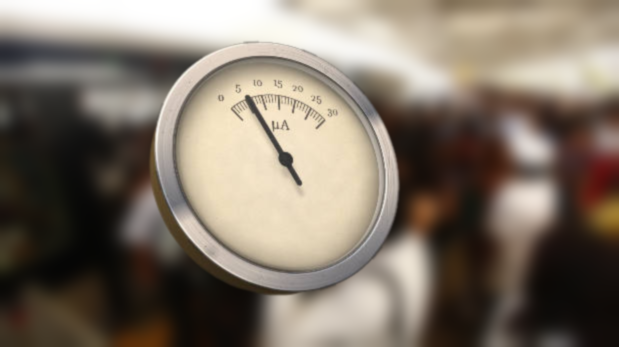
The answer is 5 µA
